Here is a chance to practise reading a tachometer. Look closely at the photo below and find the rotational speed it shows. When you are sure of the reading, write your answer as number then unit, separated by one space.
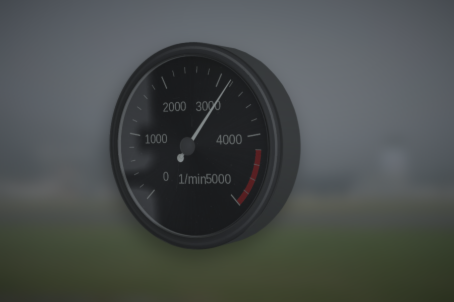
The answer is 3200 rpm
